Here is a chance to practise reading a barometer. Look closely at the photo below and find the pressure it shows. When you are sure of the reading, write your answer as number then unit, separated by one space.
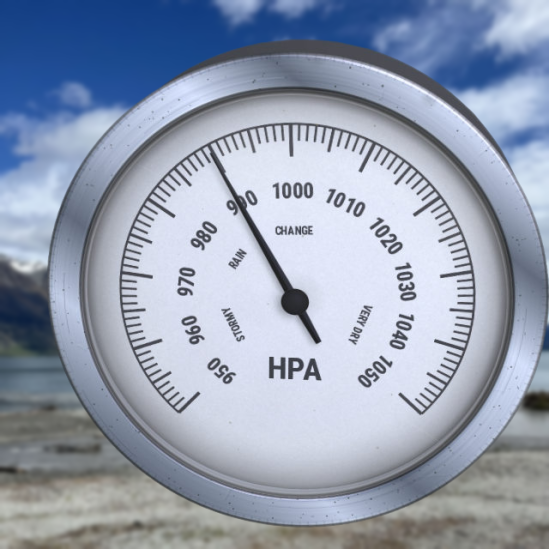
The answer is 990 hPa
